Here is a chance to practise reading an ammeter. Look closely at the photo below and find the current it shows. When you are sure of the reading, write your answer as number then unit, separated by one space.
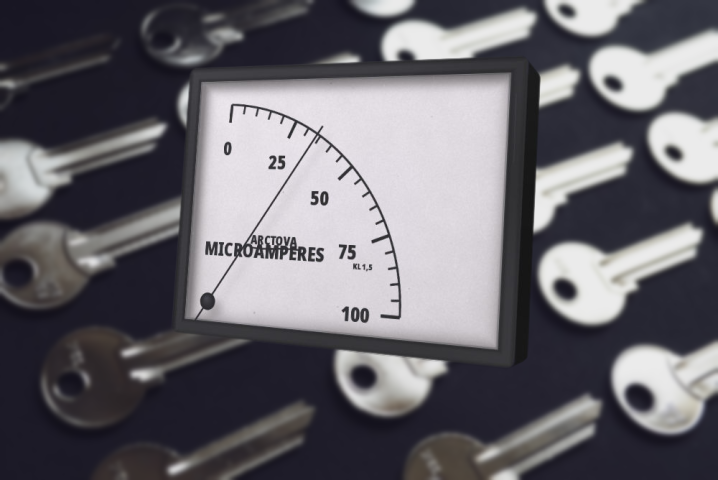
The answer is 35 µA
